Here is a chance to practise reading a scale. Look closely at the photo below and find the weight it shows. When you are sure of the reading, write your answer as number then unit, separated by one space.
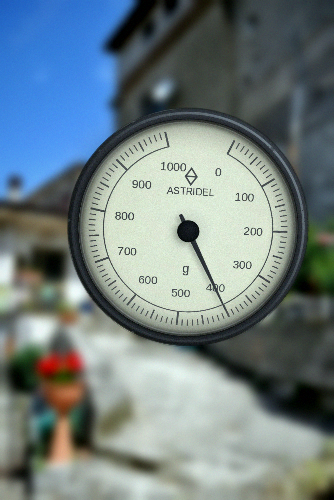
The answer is 400 g
